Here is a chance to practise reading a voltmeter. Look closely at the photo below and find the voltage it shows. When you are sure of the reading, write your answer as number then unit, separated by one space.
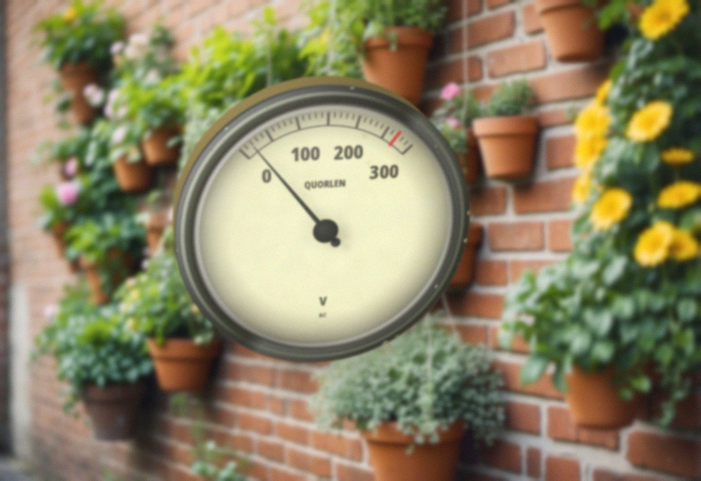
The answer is 20 V
